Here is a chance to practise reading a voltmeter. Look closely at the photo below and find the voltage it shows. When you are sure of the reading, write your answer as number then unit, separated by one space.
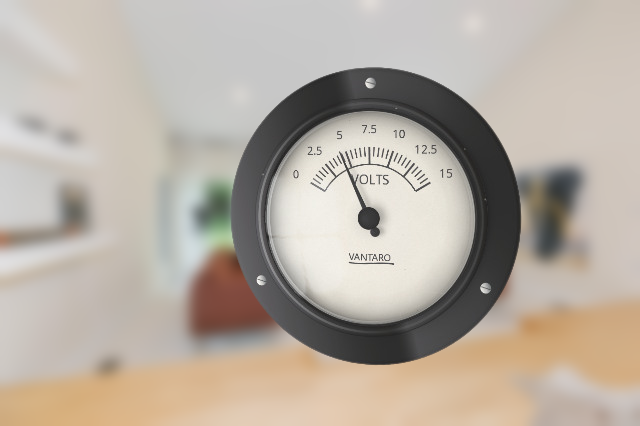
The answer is 4.5 V
